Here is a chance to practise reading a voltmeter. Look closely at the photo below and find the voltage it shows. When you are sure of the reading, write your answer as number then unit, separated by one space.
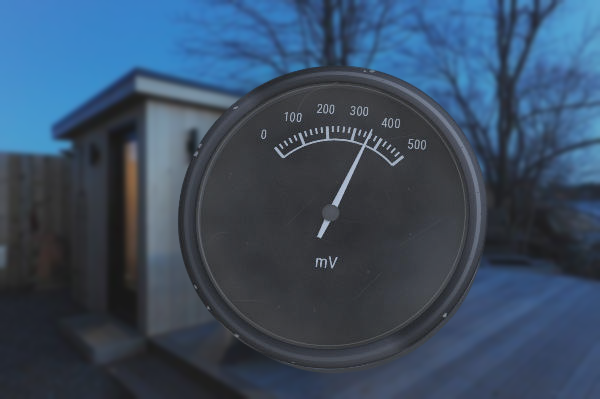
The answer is 360 mV
